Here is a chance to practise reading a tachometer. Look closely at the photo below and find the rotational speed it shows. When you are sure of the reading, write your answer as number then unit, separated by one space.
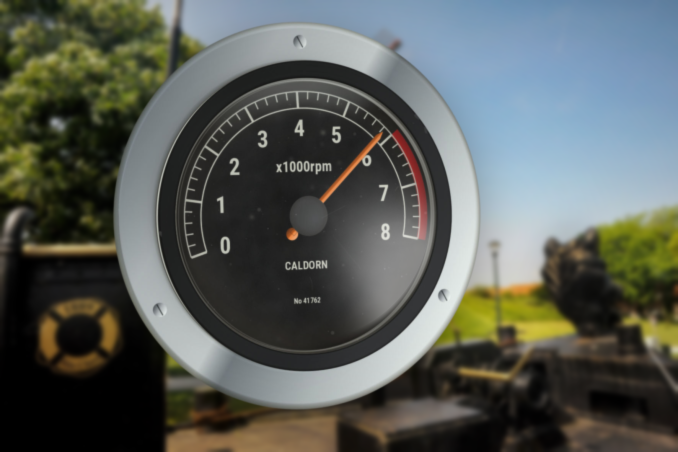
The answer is 5800 rpm
